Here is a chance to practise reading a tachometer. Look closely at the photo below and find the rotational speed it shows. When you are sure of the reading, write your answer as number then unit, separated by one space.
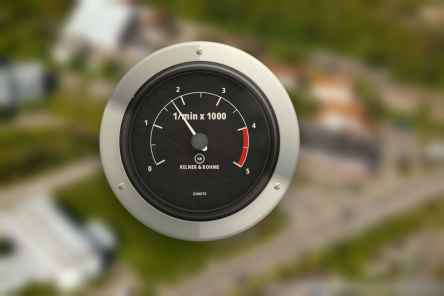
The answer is 1750 rpm
